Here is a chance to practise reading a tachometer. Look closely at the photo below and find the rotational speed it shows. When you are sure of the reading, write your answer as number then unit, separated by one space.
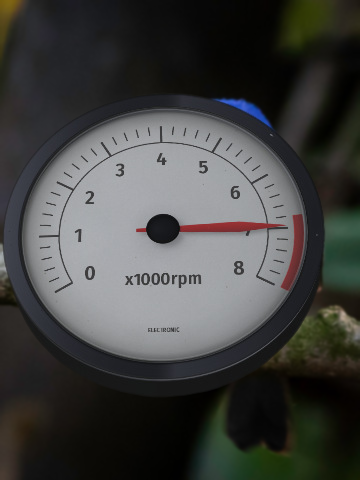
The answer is 7000 rpm
